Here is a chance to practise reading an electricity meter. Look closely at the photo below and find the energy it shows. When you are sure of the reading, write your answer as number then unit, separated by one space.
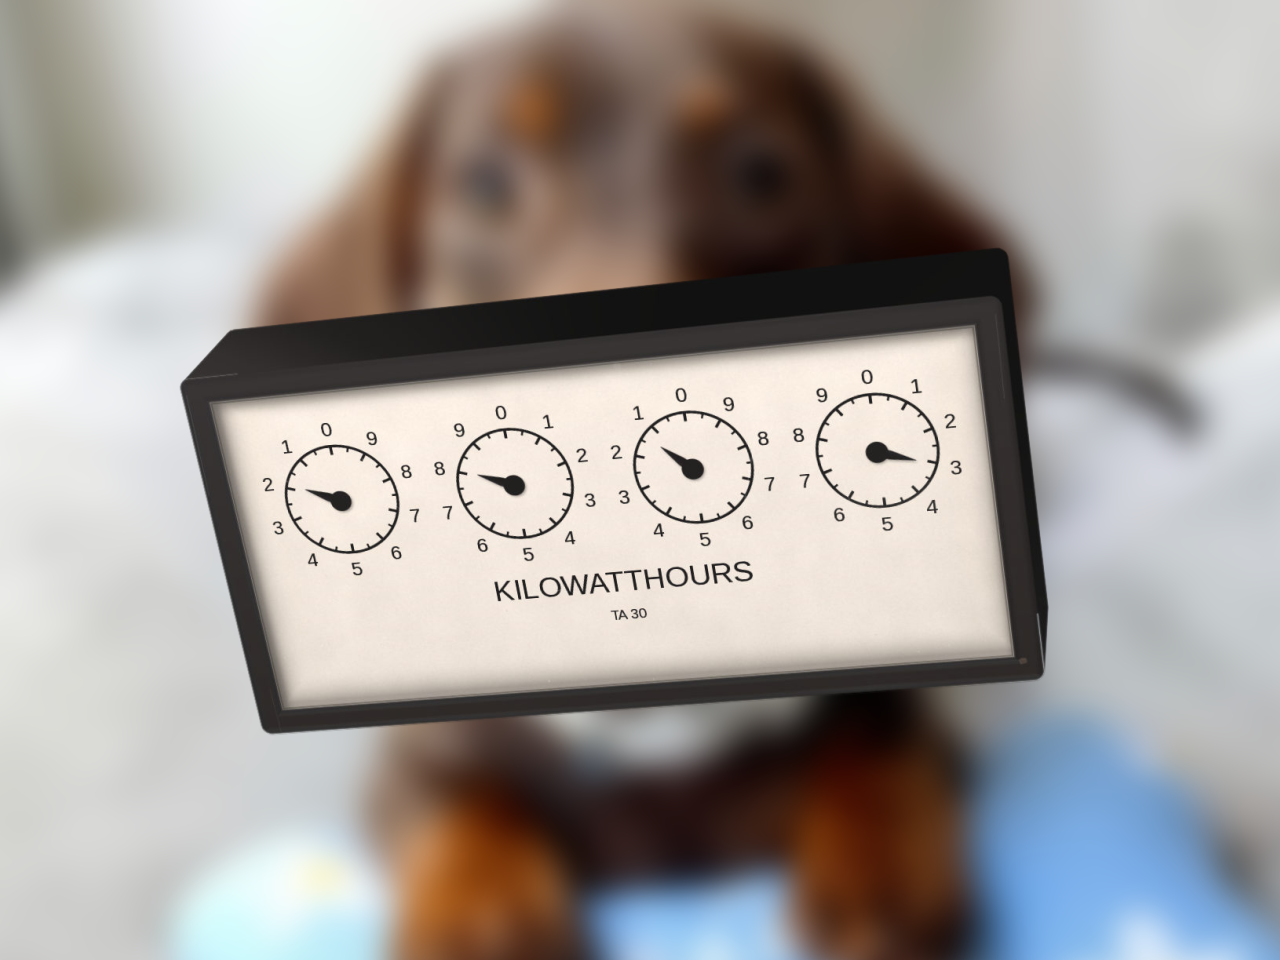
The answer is 1813 kWh
